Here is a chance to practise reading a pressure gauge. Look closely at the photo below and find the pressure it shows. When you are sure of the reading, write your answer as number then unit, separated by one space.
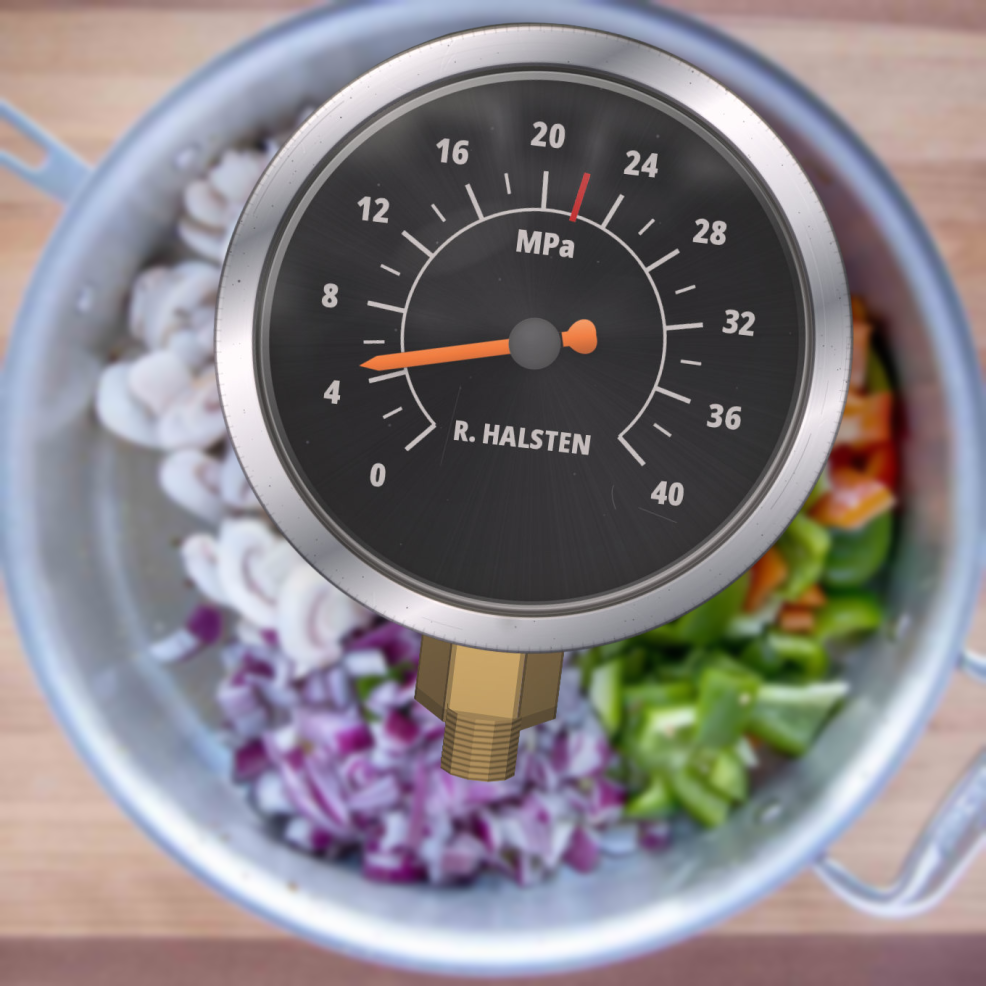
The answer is 5 MPa
